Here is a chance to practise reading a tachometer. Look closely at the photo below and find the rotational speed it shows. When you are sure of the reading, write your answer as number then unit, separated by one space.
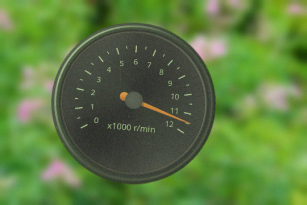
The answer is 11500 rpm
